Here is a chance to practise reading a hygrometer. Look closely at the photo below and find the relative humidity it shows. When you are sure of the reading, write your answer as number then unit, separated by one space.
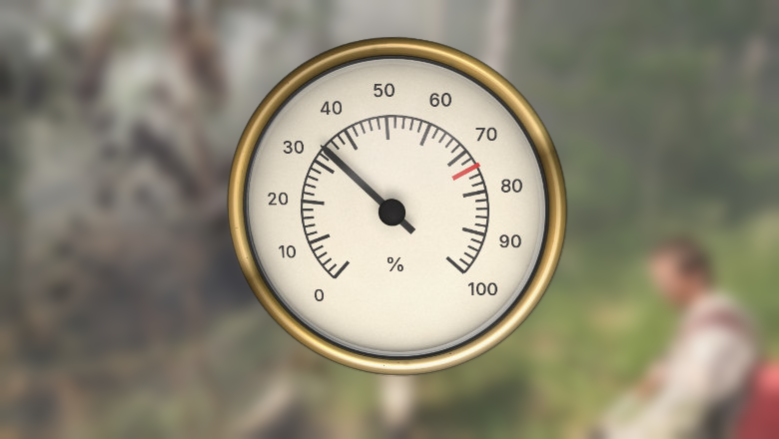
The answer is 34 %
